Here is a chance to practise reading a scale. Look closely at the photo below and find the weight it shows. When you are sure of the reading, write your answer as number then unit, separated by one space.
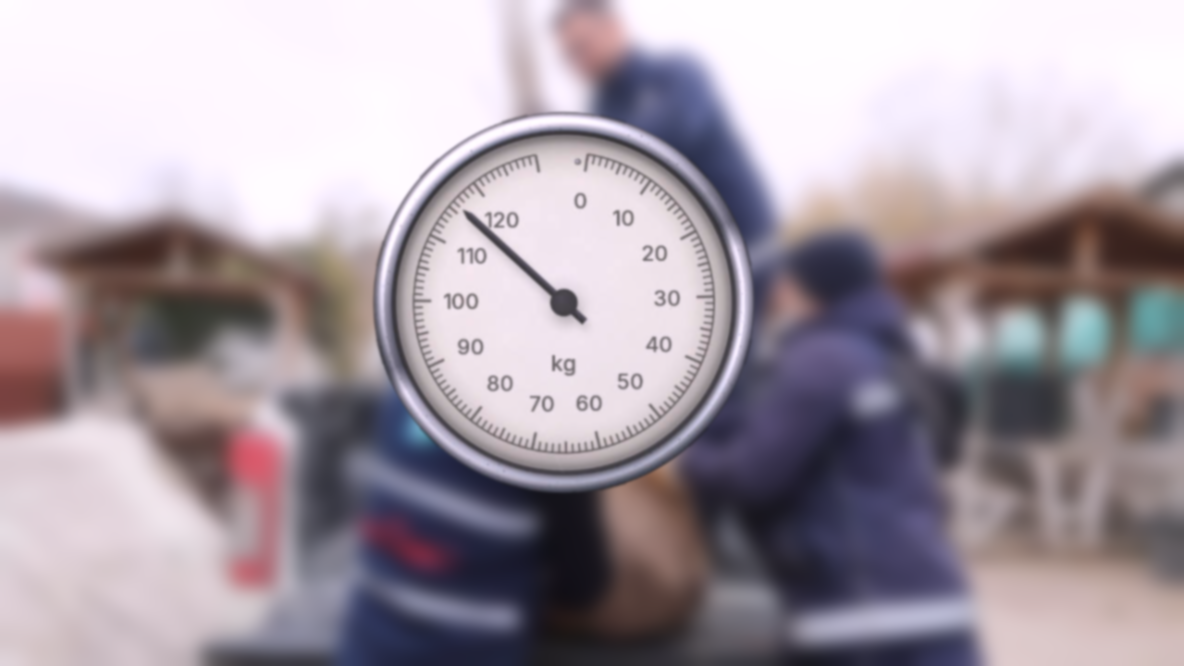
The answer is 116 kg
